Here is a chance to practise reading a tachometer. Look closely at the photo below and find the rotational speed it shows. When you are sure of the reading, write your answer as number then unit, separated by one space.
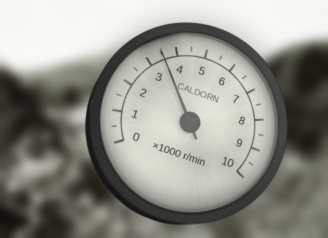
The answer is 3500 rpm
